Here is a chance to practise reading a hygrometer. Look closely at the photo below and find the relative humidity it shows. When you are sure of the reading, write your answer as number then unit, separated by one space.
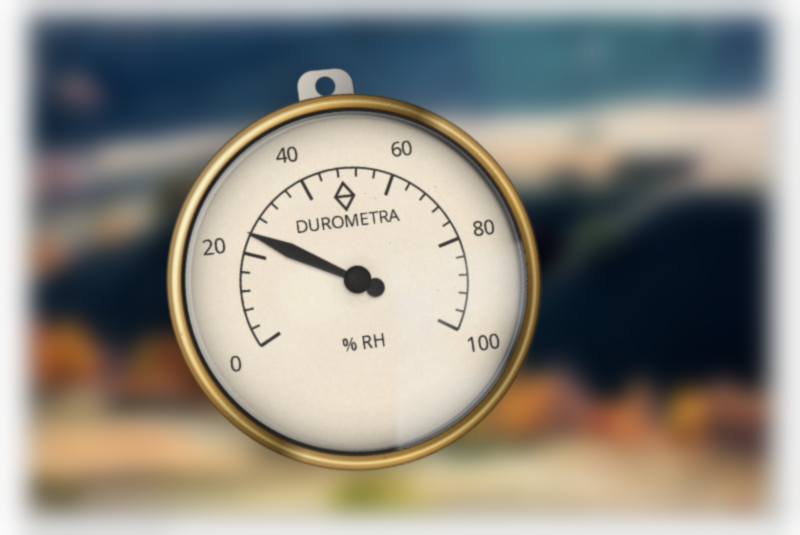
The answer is 24 %
